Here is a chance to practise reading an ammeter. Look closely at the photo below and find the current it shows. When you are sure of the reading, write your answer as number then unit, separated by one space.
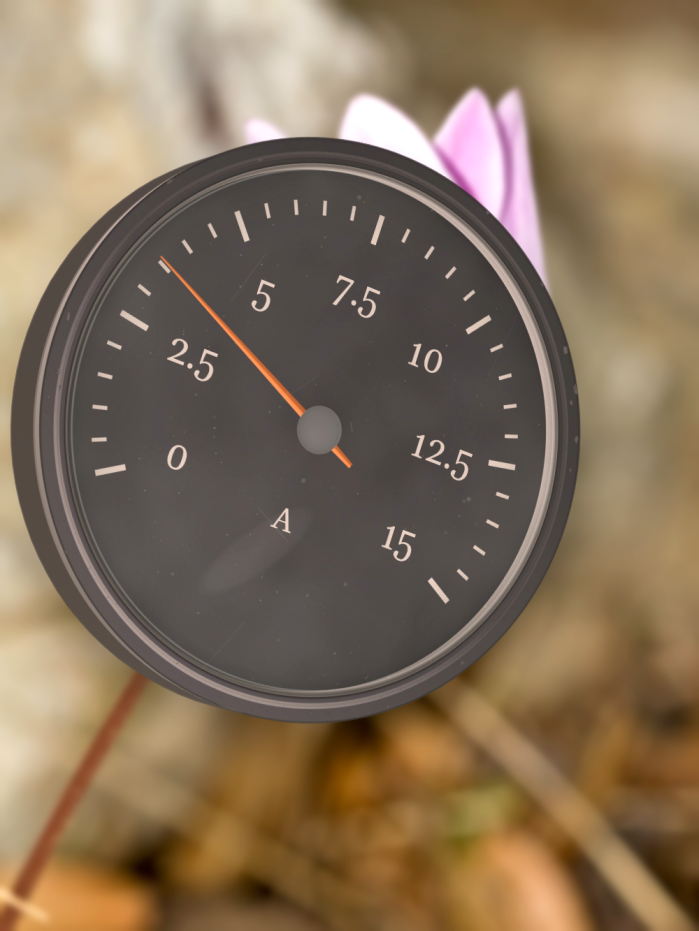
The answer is 3.5 A
